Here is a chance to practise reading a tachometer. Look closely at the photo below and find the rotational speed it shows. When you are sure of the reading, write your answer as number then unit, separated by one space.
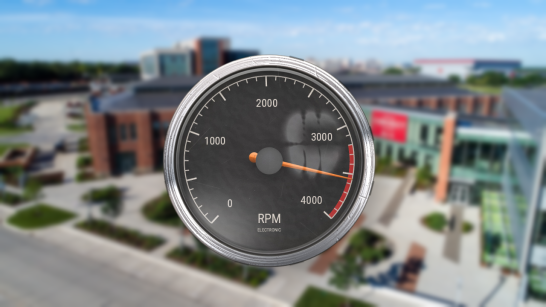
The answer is 3550 rpm
